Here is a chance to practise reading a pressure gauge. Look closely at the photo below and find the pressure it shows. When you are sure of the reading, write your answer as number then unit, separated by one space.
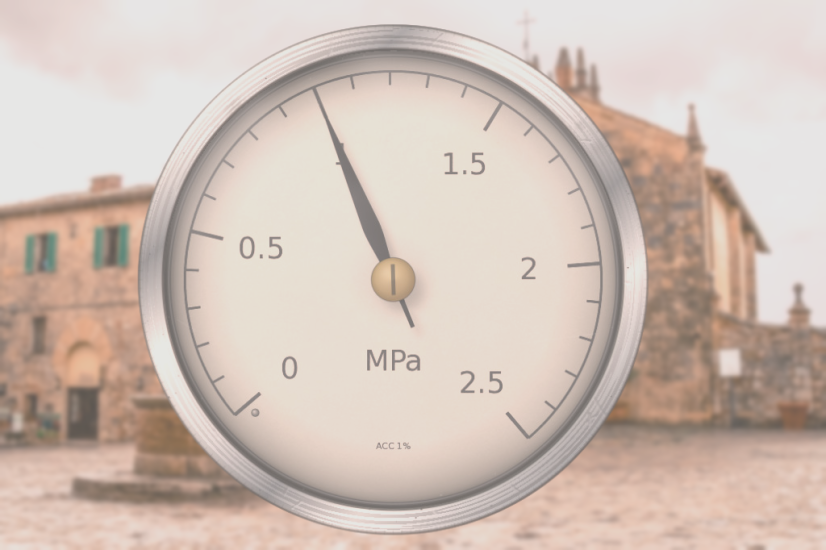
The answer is 1 MPa
